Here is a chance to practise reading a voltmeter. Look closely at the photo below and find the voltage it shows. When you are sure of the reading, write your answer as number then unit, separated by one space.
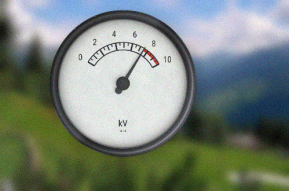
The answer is 7.5 kV
